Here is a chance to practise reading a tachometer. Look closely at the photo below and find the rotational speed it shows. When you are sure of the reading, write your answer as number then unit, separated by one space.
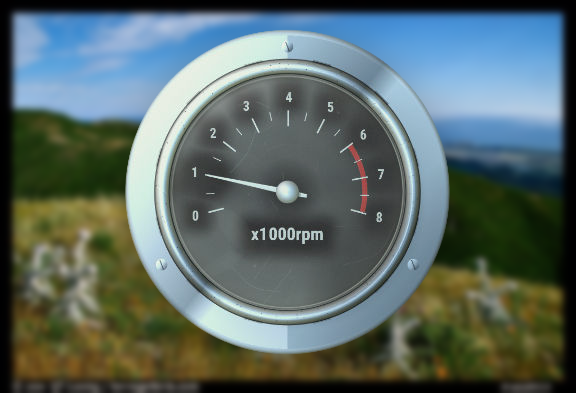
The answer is 1000 rpm
